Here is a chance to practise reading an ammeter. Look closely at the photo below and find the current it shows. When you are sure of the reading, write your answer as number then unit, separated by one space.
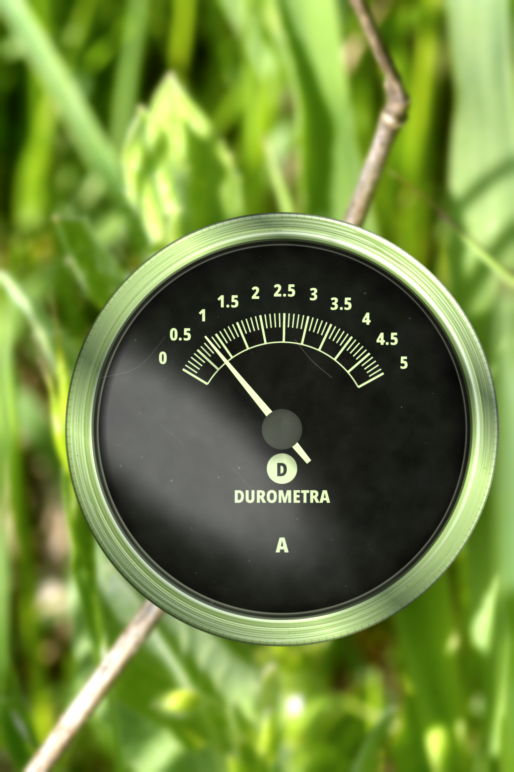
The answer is 0.8 A
